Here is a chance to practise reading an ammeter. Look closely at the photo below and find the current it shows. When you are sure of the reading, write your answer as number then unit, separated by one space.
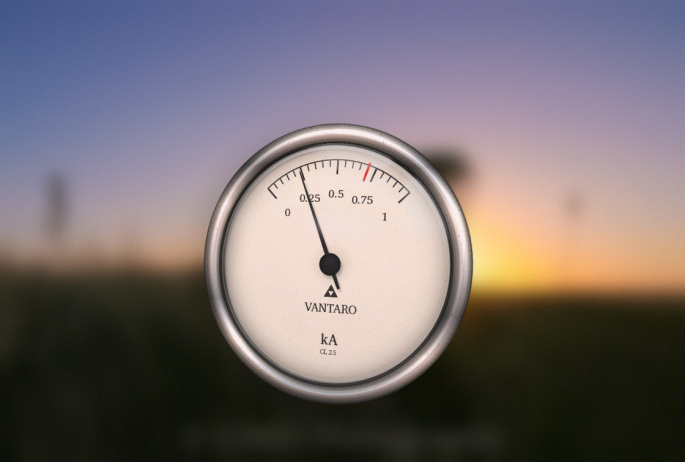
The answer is 0.25 kA
